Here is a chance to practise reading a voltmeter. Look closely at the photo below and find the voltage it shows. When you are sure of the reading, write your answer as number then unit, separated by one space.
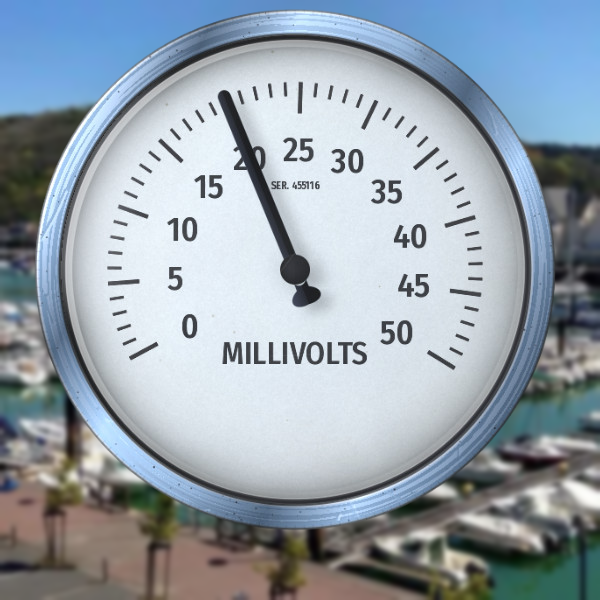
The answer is 20 mV
